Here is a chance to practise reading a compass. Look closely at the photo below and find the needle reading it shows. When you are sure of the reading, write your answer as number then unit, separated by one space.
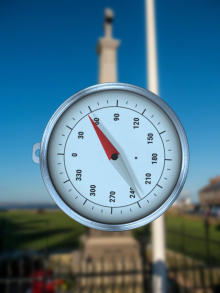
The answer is 55 °
